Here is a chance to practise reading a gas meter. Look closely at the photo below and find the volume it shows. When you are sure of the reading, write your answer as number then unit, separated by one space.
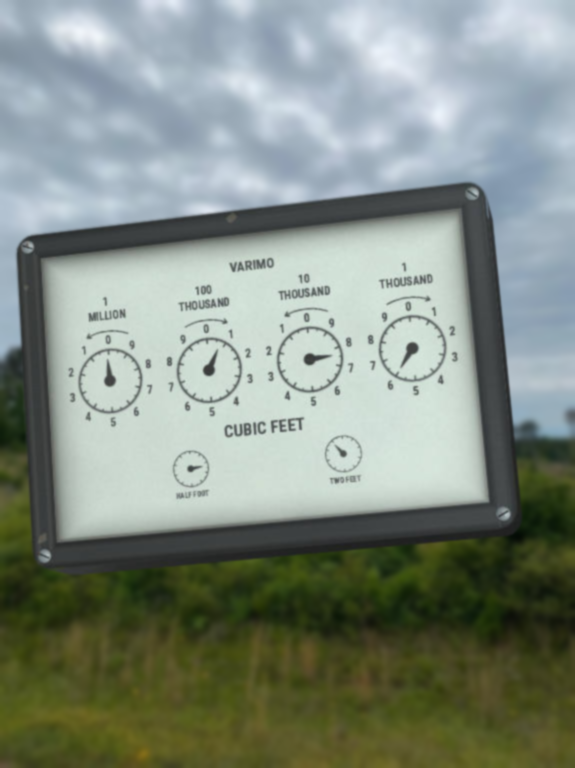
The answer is 7600 ft³
